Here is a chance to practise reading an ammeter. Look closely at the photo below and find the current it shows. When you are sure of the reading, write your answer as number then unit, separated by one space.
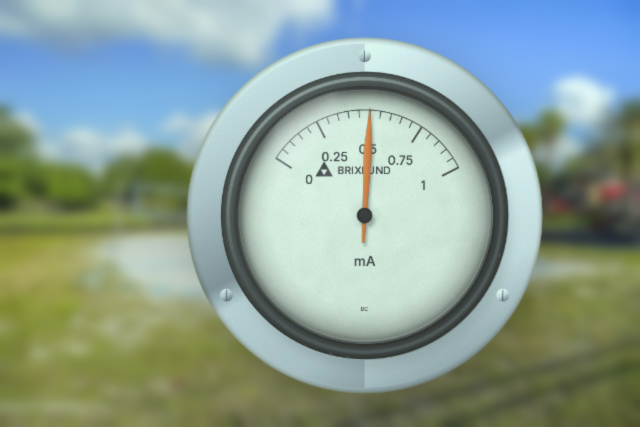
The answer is 0.5 mA
